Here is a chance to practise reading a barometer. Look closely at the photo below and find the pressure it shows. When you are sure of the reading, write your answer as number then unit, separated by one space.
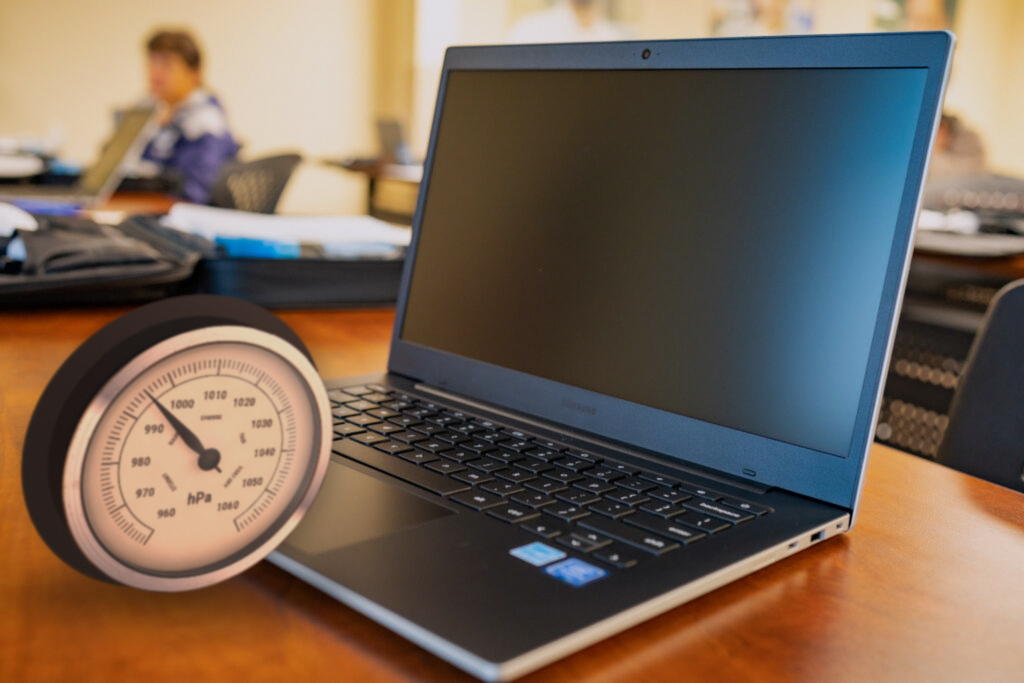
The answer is 995 hPa
